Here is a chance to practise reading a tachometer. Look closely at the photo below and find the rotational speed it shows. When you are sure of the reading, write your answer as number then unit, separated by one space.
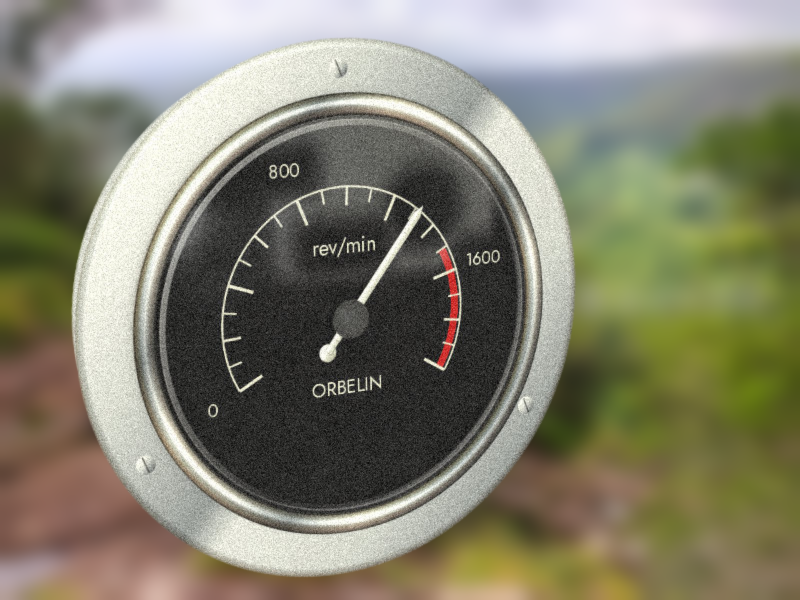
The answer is 1300 rpm
